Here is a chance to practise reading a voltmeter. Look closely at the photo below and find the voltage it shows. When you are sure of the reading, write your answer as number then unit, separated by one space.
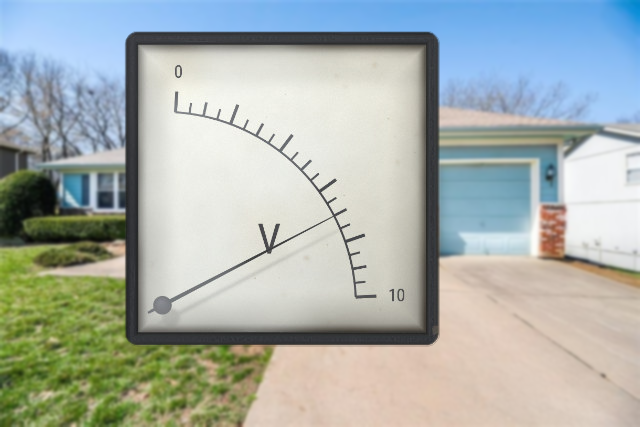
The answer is 7 V
